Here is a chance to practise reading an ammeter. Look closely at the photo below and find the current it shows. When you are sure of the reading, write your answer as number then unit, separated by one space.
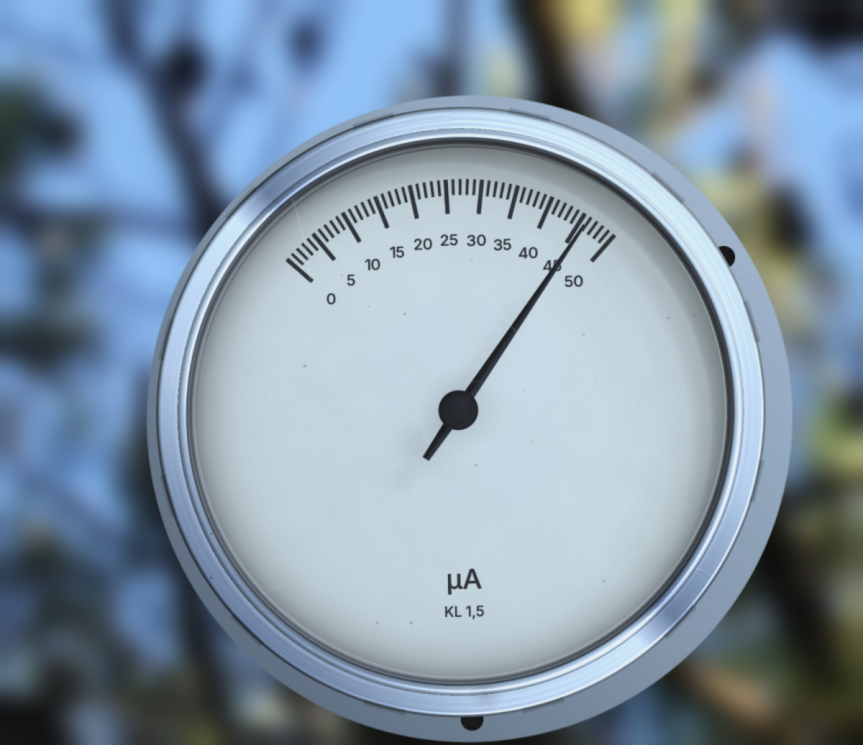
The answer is 46 µA
